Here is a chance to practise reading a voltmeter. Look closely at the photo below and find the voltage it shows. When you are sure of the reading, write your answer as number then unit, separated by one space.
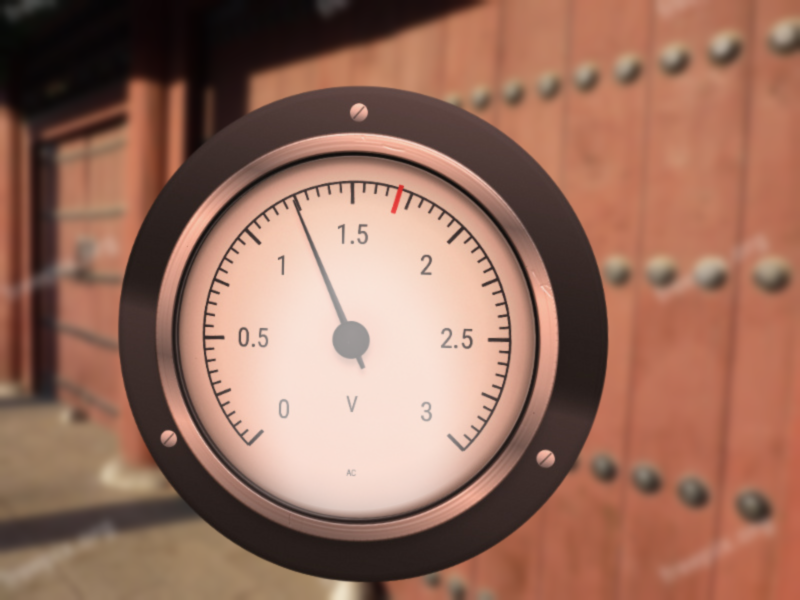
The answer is 1.25 V
